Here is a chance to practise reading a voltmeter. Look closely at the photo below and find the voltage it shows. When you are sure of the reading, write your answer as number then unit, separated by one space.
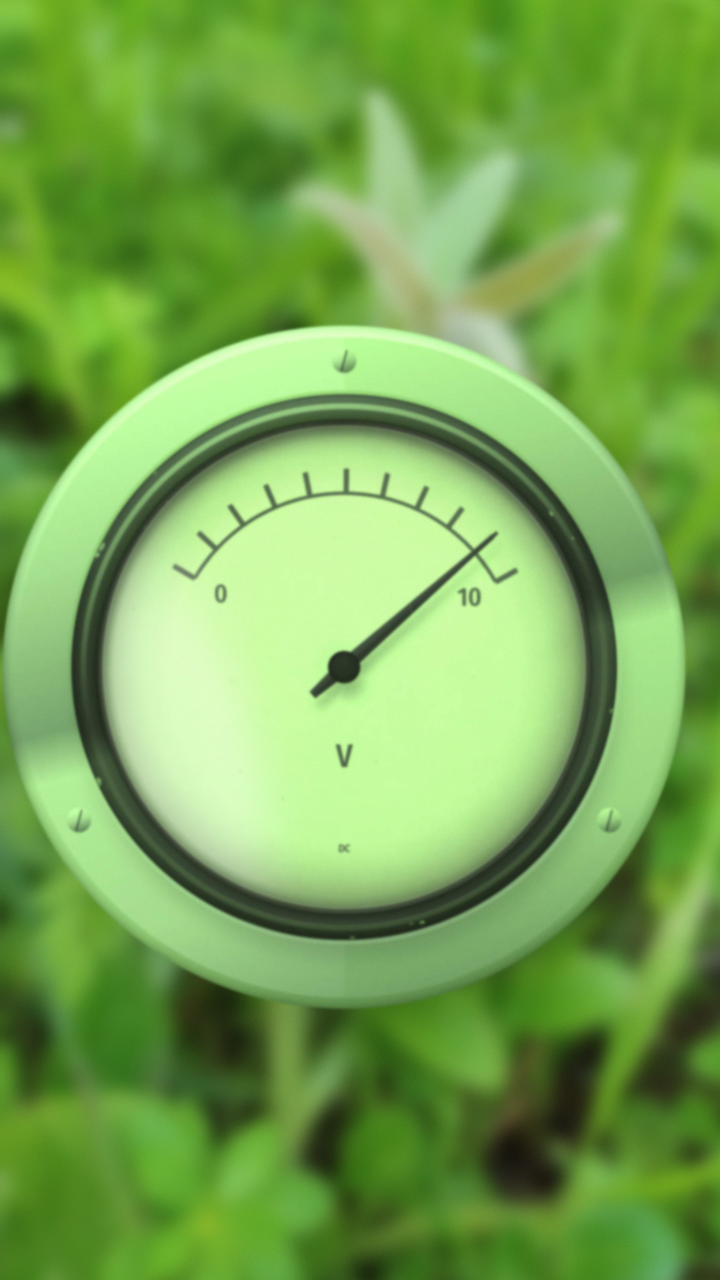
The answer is 9 V
